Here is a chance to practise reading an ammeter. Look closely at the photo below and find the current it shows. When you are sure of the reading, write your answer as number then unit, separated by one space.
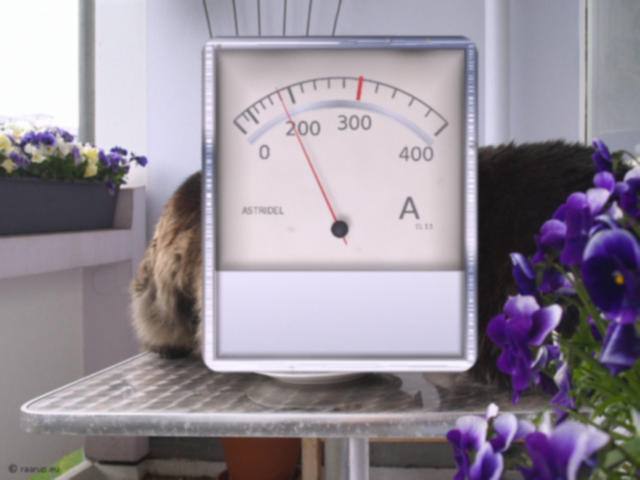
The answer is 180 A
